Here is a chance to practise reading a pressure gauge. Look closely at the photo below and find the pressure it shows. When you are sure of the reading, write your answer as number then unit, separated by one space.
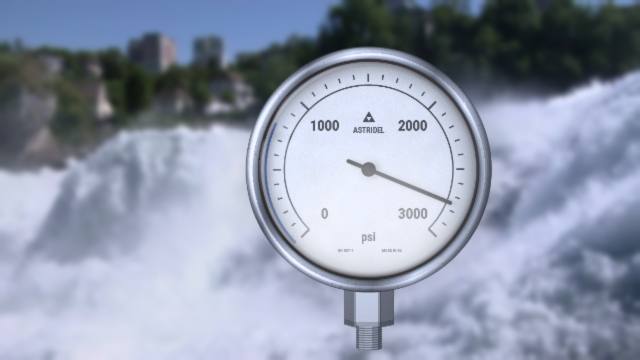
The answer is 2750 psi
